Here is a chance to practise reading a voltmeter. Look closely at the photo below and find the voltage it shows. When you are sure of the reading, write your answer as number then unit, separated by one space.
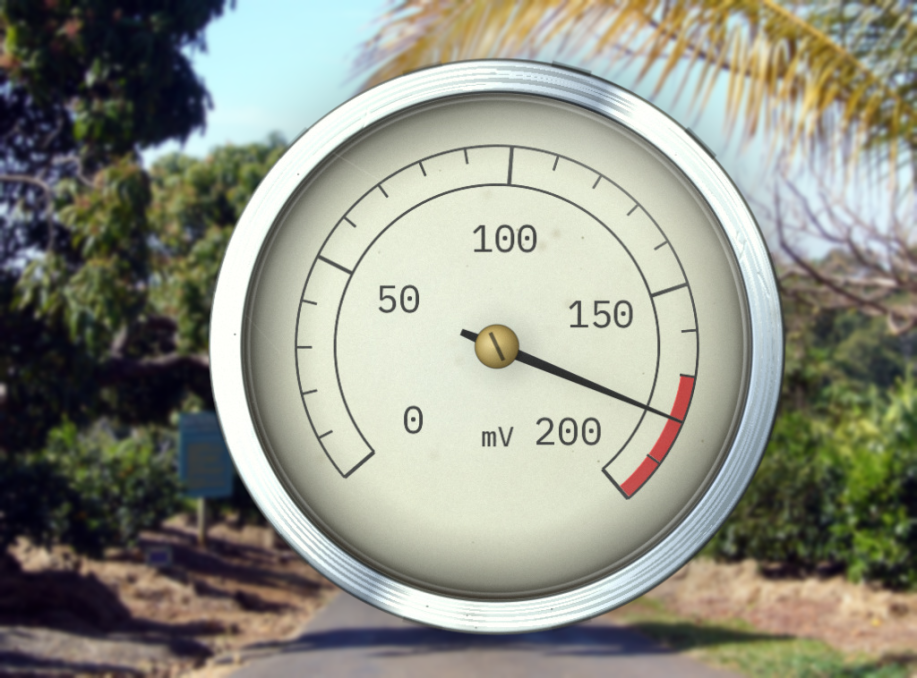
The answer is 180 mV
